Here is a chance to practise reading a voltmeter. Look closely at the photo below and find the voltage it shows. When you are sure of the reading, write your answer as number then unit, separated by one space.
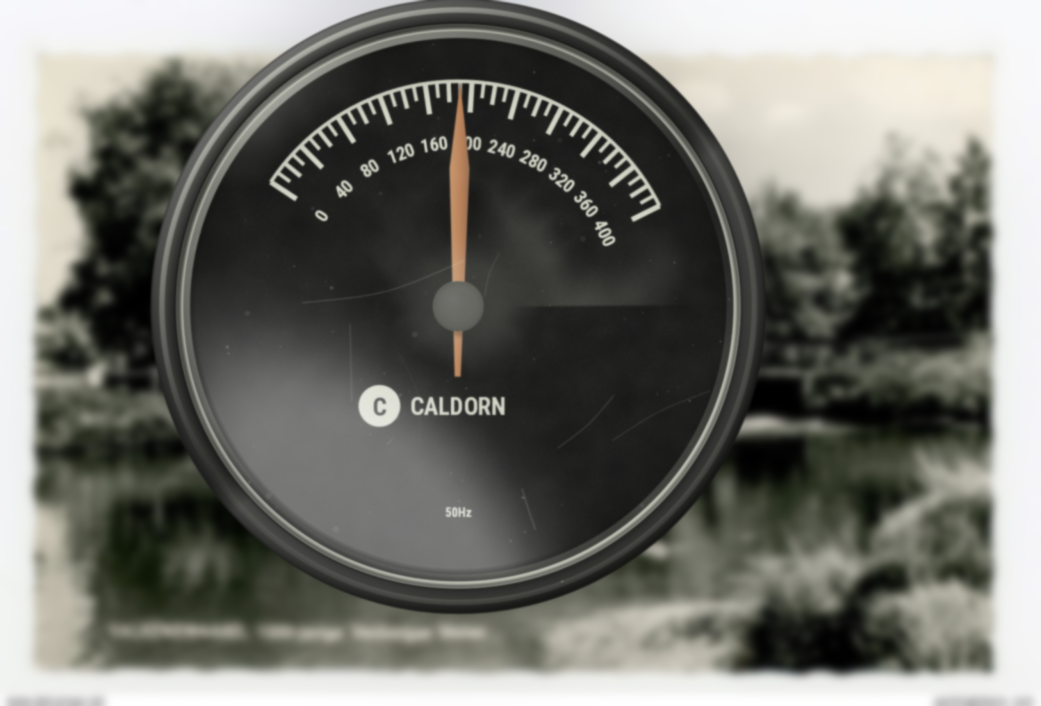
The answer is 190 V
